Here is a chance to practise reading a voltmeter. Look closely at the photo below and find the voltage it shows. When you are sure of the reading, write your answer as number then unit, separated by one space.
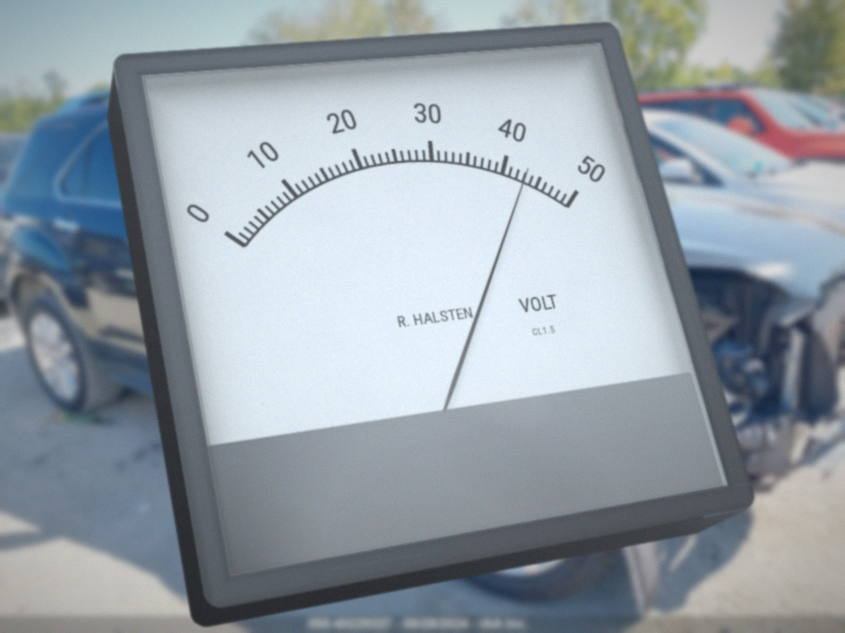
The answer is 43 V
